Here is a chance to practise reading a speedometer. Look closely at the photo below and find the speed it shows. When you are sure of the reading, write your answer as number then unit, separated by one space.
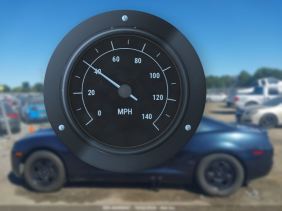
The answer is 40 mph
